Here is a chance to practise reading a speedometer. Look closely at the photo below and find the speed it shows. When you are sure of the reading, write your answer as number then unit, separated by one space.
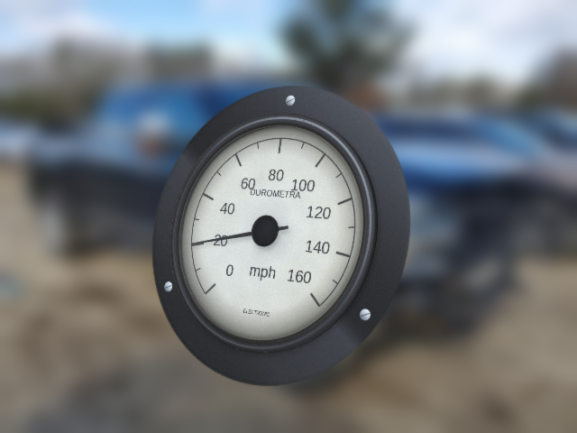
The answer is 20 mph
